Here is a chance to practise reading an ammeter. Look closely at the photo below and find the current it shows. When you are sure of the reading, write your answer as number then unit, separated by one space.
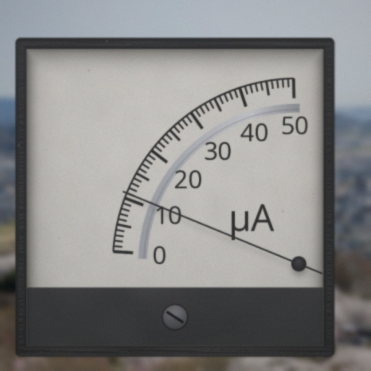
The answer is 11 µA
